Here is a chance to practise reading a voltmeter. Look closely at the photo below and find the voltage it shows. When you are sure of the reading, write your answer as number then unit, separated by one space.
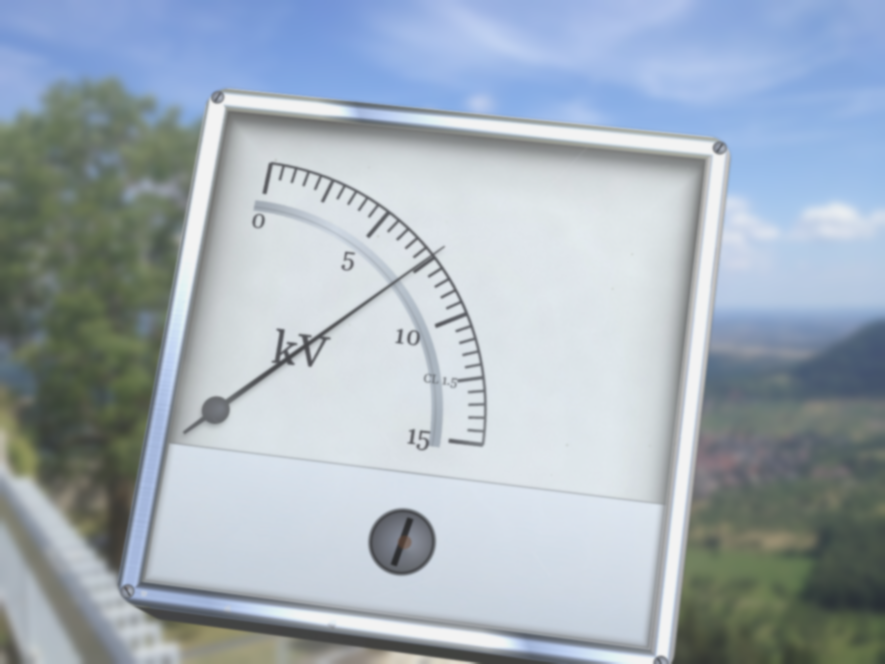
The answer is 7.5 kV
